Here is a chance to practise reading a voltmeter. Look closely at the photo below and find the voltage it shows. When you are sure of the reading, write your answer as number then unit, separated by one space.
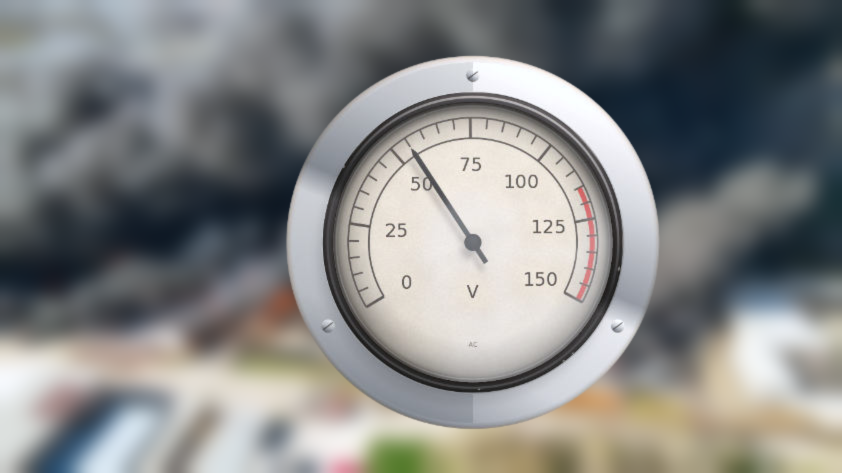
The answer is 55 V
